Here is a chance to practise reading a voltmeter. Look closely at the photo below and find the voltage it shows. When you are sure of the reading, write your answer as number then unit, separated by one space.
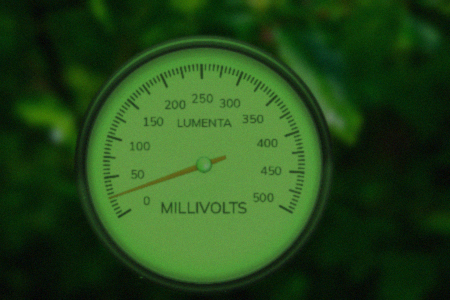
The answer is 25 mV
